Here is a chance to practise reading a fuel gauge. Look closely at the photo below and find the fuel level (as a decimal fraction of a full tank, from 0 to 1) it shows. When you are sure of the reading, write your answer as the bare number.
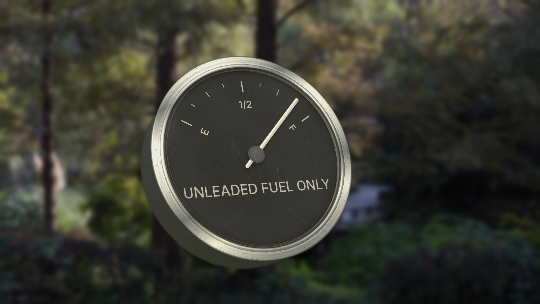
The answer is 0.875
